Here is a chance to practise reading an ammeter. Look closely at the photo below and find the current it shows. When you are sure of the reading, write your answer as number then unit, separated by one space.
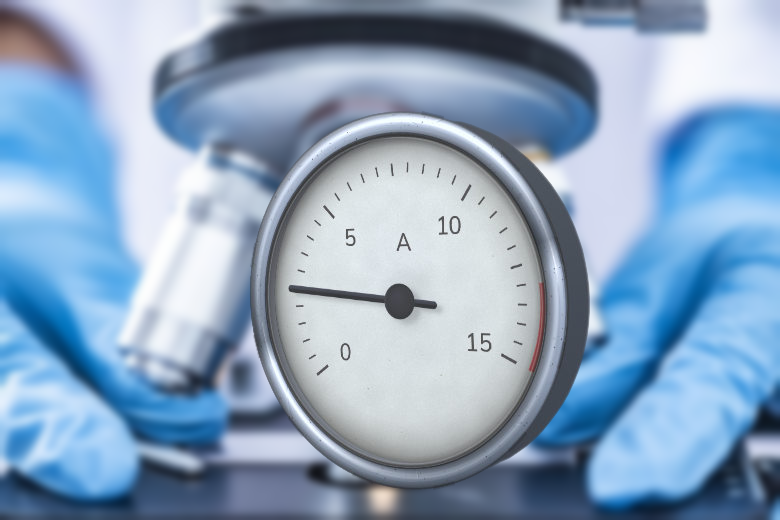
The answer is 2.5 A
